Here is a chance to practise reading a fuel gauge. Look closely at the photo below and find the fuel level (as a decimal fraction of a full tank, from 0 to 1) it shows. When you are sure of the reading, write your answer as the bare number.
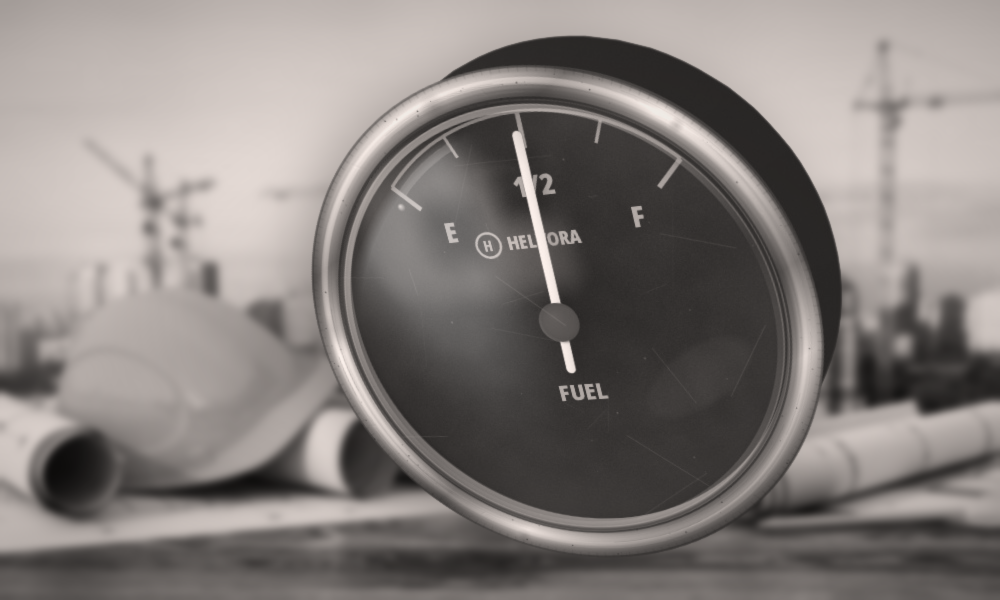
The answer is 0.5
